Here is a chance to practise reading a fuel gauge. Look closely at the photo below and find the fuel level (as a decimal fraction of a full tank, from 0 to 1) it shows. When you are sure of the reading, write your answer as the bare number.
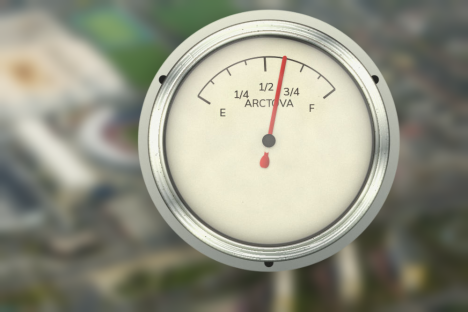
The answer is 0.625
